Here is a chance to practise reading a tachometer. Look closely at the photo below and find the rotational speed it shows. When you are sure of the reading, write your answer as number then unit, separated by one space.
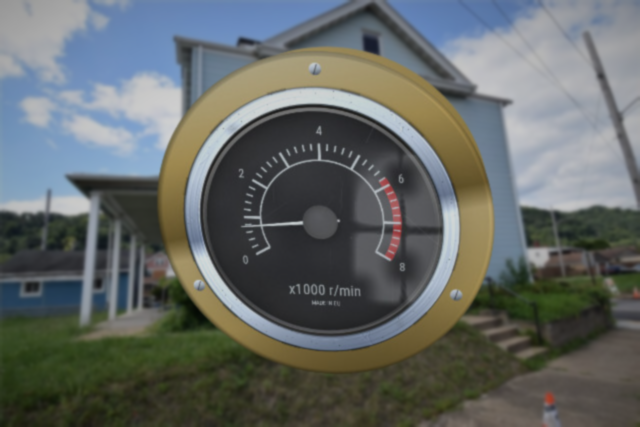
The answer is 800 rpm
